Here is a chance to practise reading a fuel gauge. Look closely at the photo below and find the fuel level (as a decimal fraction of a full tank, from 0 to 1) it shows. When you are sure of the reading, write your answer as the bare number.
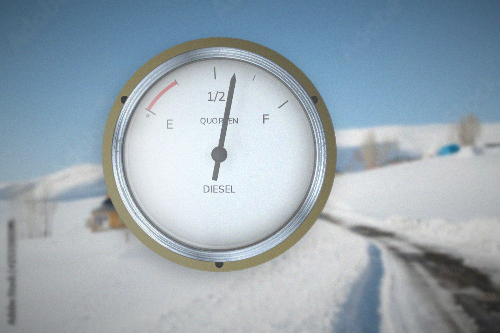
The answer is 0.625
